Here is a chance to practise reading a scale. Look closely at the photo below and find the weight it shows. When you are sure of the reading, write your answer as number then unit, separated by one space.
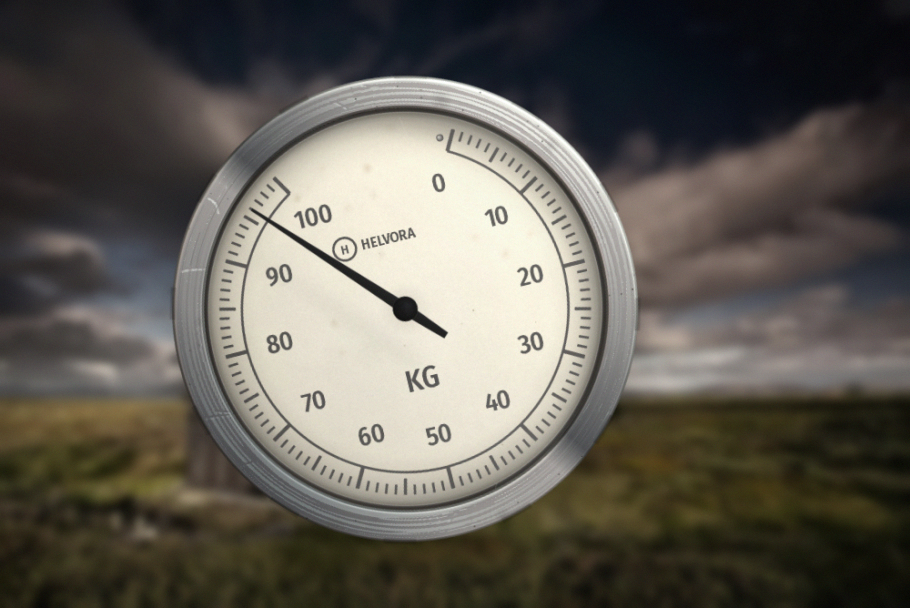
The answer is 96 kg
